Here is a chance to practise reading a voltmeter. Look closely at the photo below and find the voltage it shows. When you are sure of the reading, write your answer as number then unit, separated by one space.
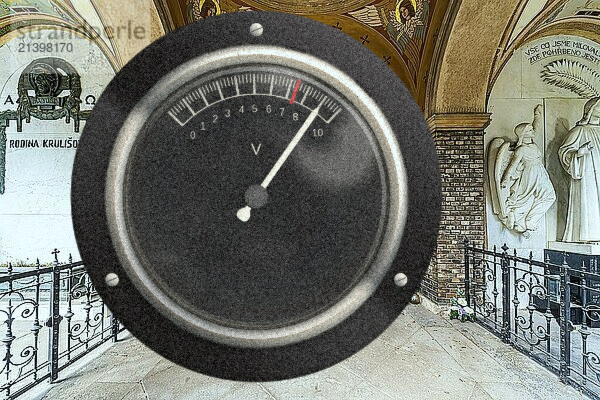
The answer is 9 V
